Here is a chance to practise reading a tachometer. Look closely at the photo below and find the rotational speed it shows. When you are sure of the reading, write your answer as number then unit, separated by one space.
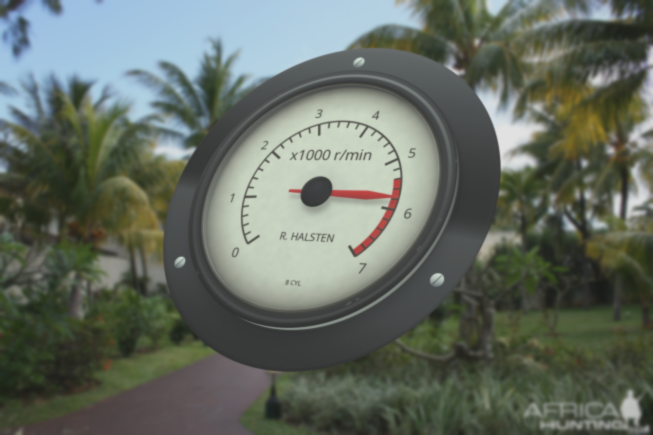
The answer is 5800 rpm
